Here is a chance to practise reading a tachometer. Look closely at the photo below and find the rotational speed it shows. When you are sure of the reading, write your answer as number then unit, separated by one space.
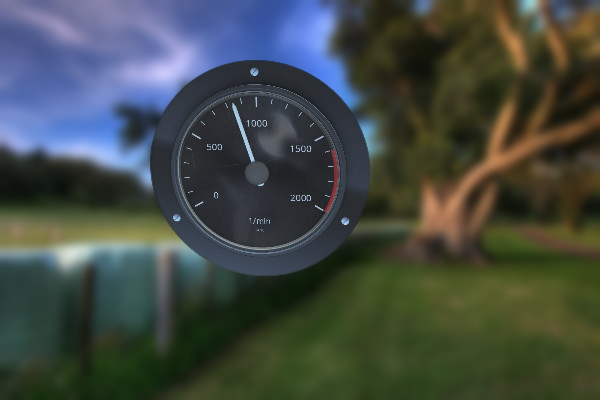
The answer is 850 rpm
